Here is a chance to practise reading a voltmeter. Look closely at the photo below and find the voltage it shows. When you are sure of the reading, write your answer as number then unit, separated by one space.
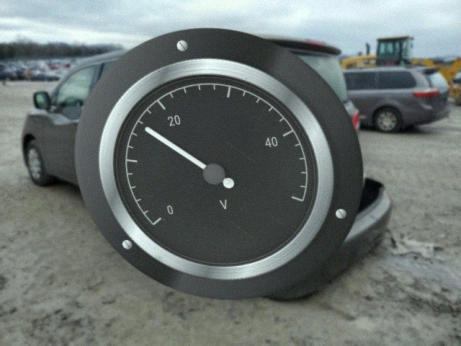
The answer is 16 V
